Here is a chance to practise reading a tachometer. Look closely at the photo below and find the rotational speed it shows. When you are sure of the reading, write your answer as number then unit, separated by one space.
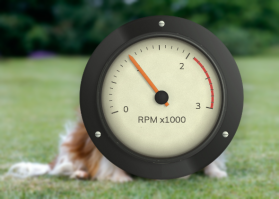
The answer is 1000 rpm
